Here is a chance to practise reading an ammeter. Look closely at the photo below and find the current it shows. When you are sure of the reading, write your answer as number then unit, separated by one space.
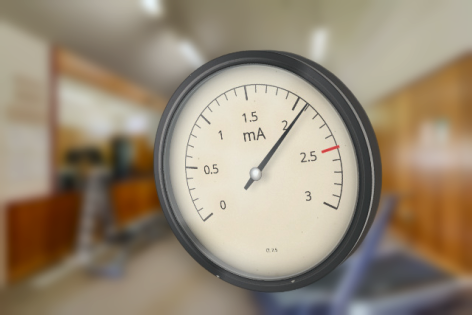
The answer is 2.1 mA
